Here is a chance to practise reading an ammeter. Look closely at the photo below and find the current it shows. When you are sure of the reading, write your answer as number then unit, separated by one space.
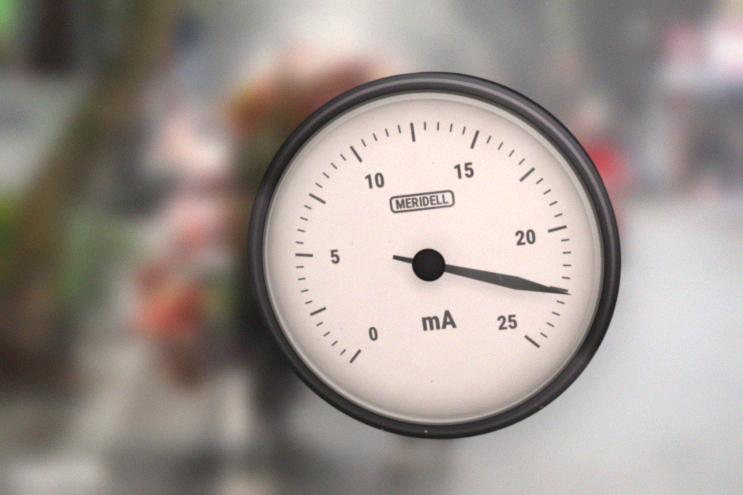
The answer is 22.5 mA
